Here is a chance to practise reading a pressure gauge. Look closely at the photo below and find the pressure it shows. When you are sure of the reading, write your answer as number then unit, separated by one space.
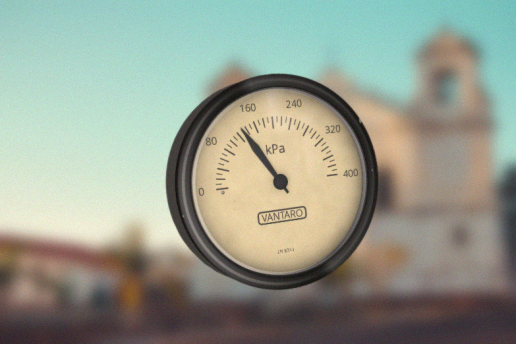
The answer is 130 kPa
